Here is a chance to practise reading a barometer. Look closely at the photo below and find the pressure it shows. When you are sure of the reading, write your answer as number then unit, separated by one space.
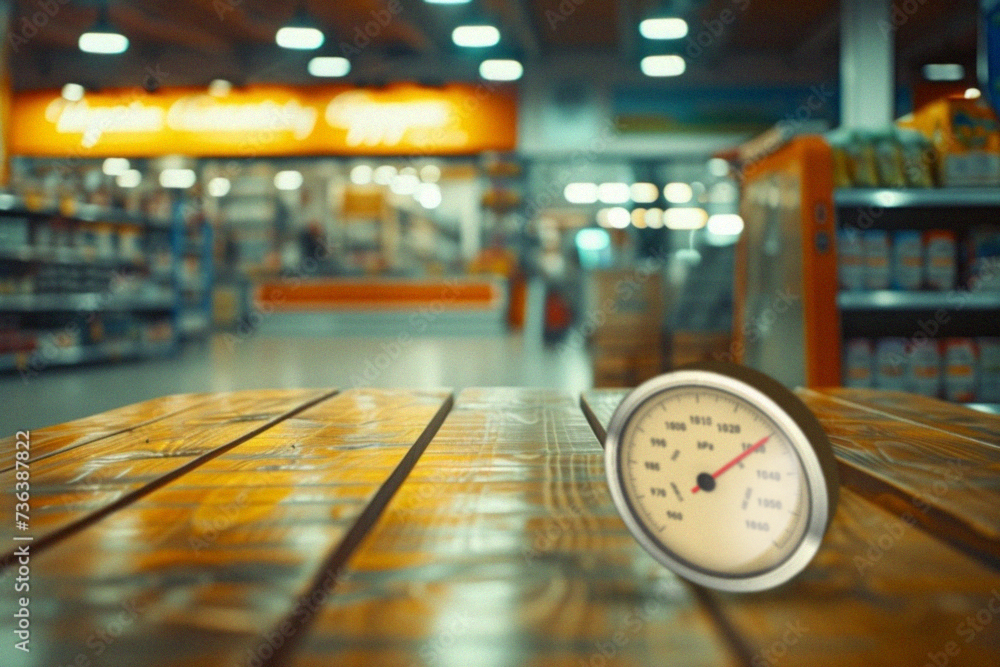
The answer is 1030 hPa
